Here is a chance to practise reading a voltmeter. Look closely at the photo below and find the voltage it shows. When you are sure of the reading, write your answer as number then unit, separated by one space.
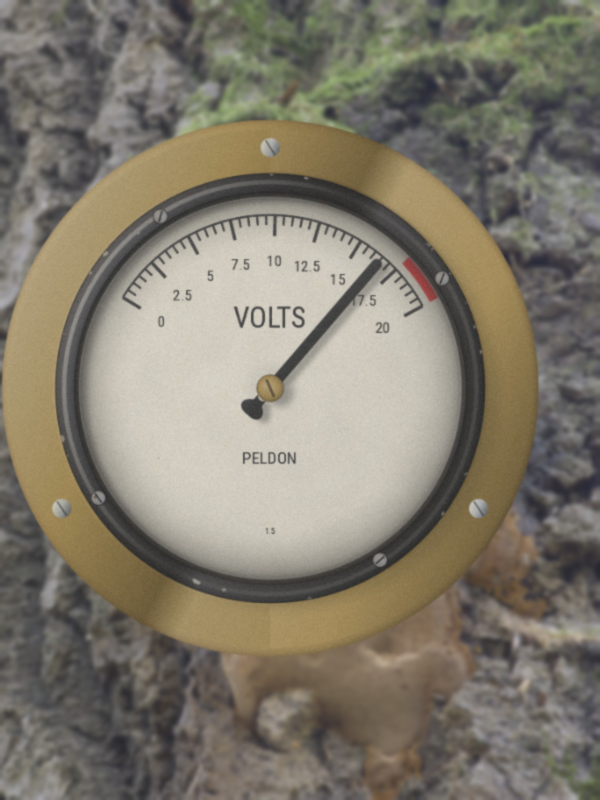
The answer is 16.5 V
